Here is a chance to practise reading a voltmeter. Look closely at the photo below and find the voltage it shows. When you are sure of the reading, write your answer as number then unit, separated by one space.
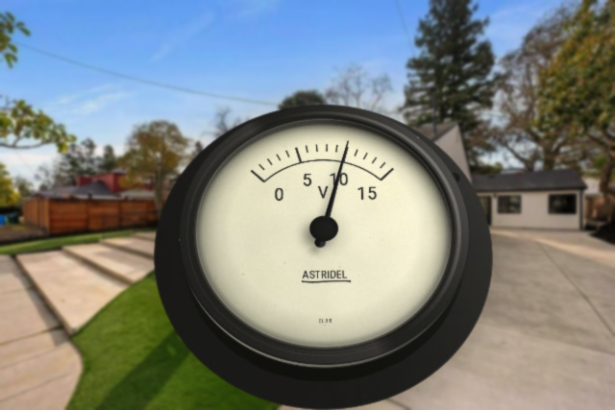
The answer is 10 V
